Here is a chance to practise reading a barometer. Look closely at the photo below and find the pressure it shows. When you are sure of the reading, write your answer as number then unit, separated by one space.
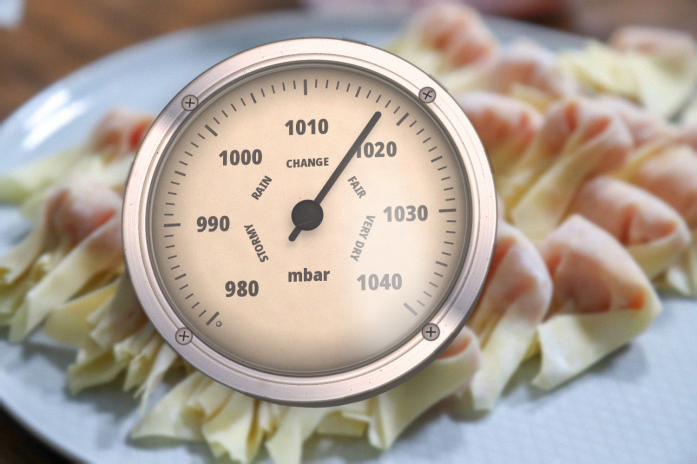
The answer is 1018 mbar
